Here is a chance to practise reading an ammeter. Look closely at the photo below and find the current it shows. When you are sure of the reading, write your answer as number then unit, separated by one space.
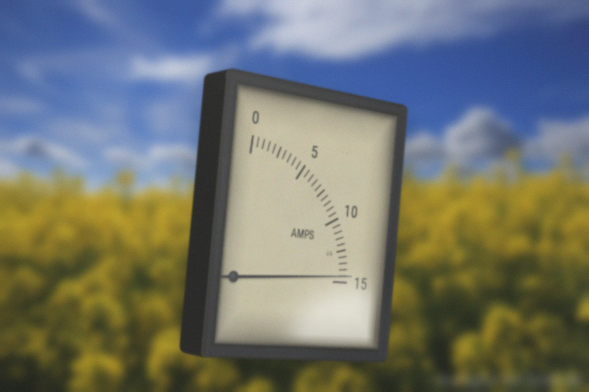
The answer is 14.5 A
